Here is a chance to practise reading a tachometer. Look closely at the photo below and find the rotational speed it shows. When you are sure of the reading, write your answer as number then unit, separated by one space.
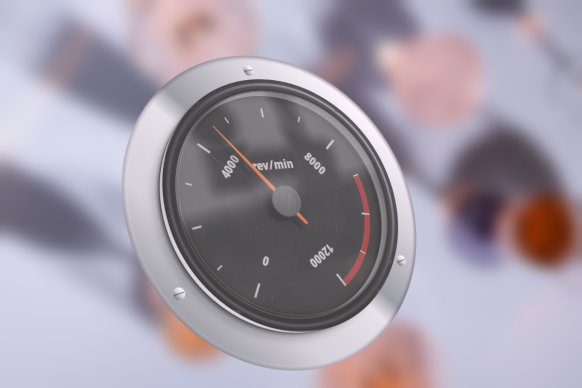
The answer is 4500 rpm
